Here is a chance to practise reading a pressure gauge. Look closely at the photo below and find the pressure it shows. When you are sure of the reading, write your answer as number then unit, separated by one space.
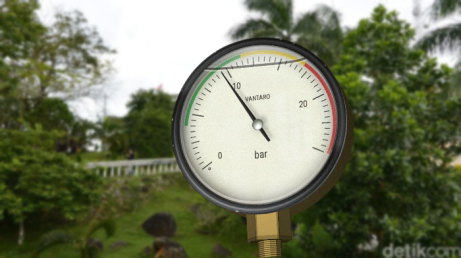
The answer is 9.5 bar
